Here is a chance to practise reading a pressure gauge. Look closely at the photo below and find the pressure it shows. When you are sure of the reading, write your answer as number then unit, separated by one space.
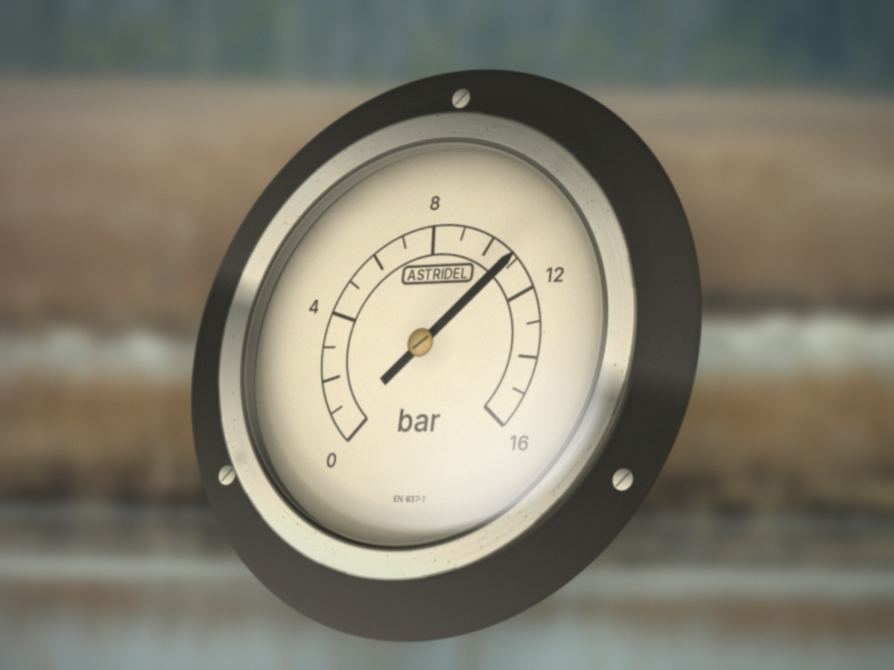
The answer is 11 bar
